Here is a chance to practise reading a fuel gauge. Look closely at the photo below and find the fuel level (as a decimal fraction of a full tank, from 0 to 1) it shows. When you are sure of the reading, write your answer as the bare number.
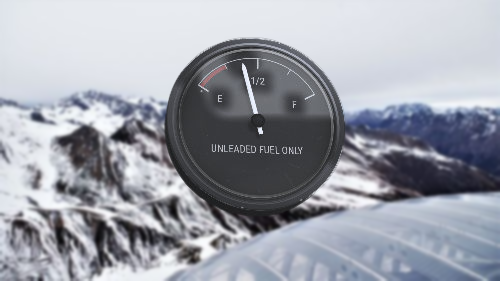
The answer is 0.375
